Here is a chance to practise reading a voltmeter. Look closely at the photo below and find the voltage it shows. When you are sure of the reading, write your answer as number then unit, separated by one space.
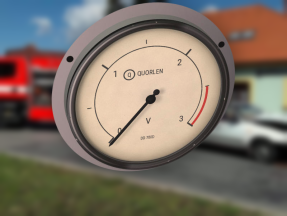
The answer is 0 V
